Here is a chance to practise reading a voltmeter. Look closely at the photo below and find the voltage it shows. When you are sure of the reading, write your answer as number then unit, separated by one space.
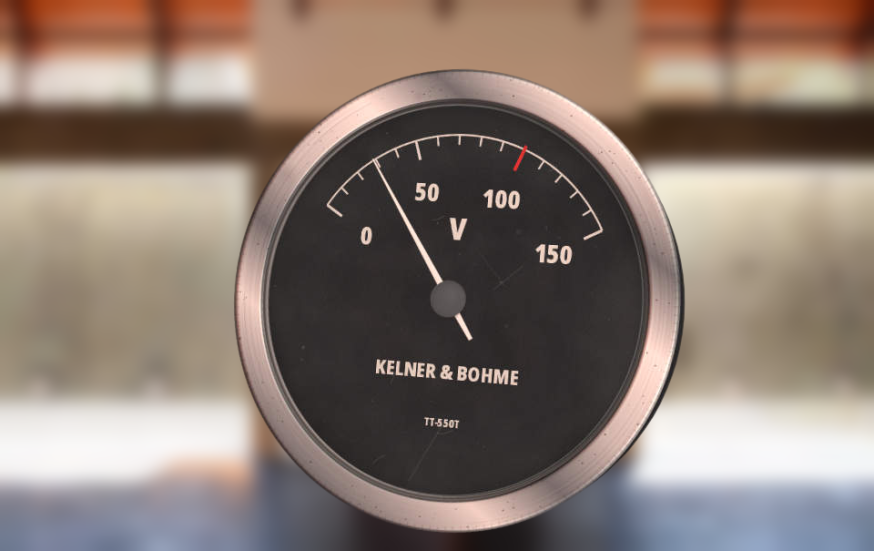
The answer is 30 V
